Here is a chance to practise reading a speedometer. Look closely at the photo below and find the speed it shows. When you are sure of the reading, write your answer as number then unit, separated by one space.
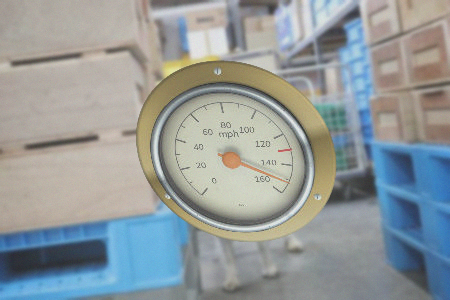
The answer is 150 mph
